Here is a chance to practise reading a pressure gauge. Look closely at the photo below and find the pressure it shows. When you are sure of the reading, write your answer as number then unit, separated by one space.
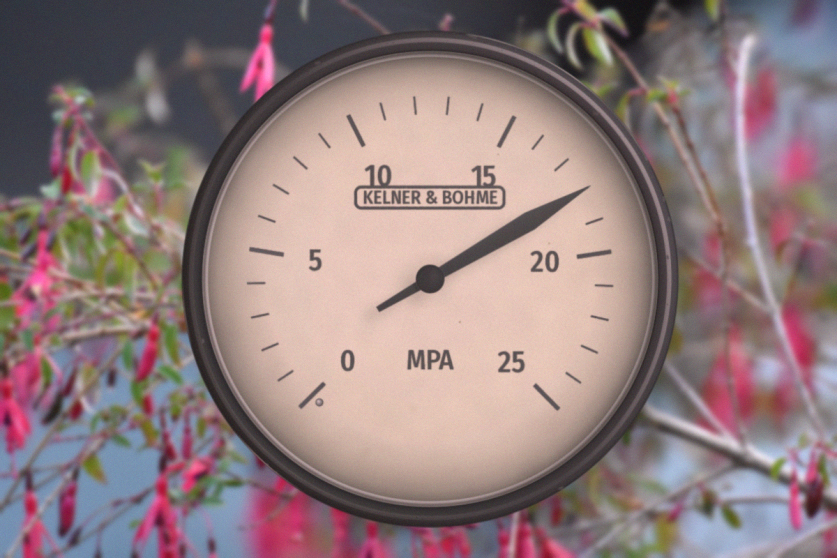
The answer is 18 MPa
